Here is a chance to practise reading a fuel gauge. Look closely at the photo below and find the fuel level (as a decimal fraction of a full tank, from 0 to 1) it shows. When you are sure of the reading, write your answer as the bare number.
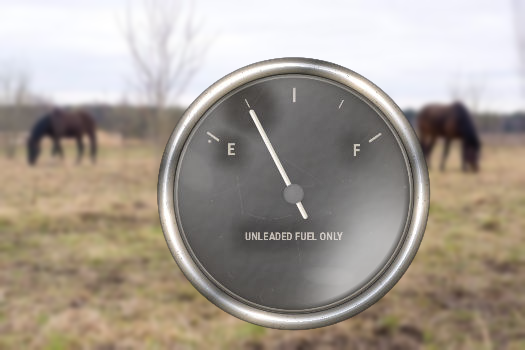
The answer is 0.25
